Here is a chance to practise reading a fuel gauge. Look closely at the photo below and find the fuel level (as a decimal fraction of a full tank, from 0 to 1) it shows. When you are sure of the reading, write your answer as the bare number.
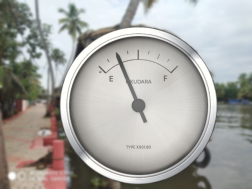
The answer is 0.25
